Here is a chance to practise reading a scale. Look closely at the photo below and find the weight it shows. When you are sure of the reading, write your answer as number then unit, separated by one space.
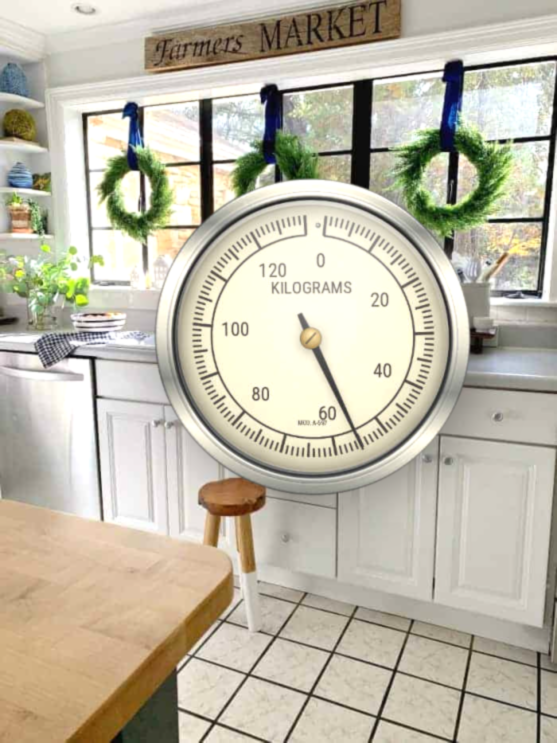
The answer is 55 kg
